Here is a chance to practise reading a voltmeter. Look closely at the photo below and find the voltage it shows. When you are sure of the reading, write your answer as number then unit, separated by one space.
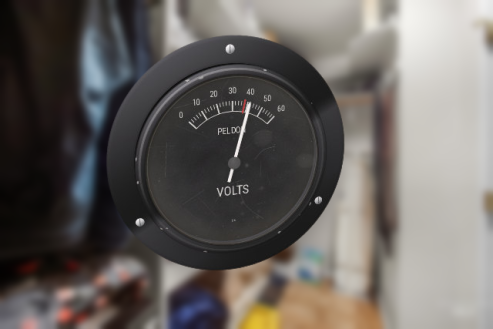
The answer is 40 V
